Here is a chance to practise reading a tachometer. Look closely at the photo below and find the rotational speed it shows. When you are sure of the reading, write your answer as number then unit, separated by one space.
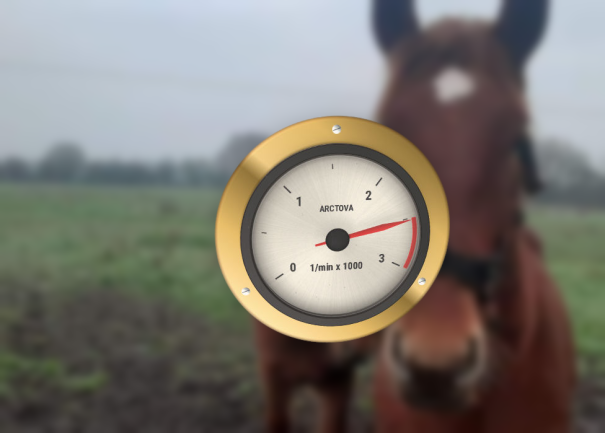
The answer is 2500 rpm
